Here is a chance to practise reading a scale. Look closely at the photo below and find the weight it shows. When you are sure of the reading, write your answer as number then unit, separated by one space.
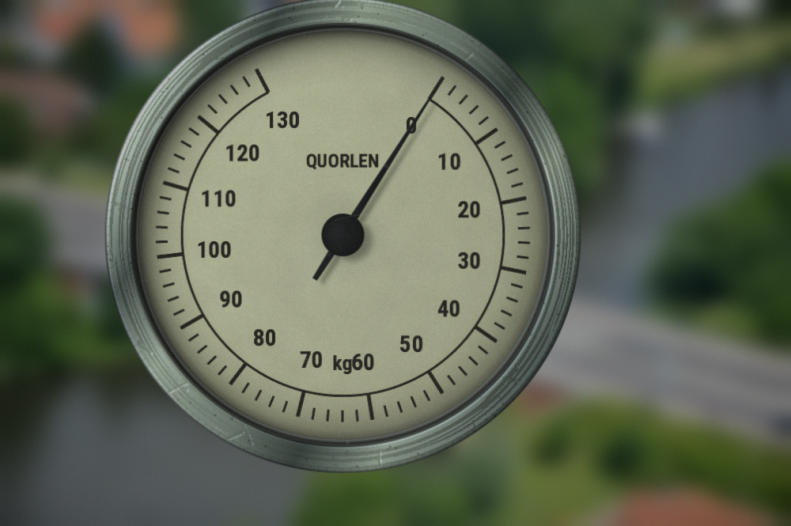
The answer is 0 kg
